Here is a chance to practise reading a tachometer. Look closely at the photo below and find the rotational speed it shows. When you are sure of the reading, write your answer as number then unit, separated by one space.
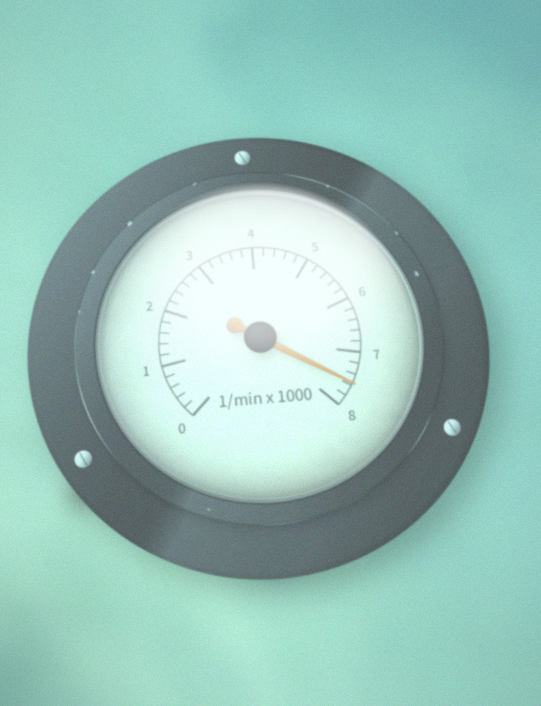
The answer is 7600 rpm
